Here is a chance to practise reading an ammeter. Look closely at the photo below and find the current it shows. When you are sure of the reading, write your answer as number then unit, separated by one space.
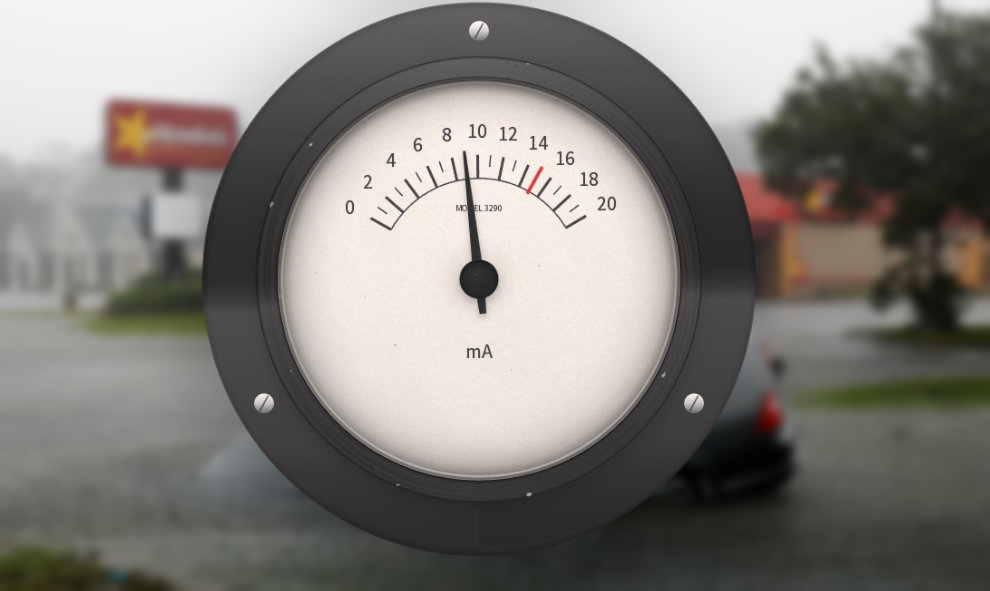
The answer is 9 mA
